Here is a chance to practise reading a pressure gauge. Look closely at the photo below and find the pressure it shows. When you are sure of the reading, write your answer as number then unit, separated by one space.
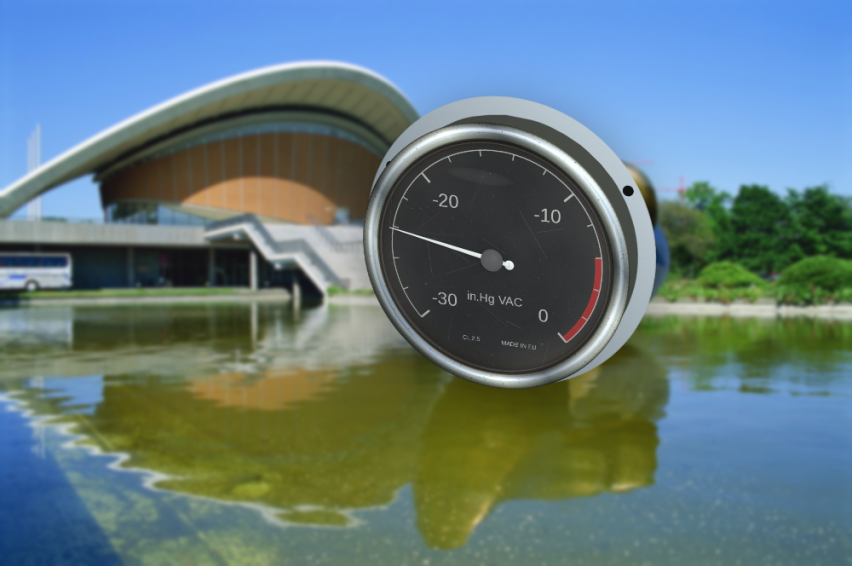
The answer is -24 inHg
